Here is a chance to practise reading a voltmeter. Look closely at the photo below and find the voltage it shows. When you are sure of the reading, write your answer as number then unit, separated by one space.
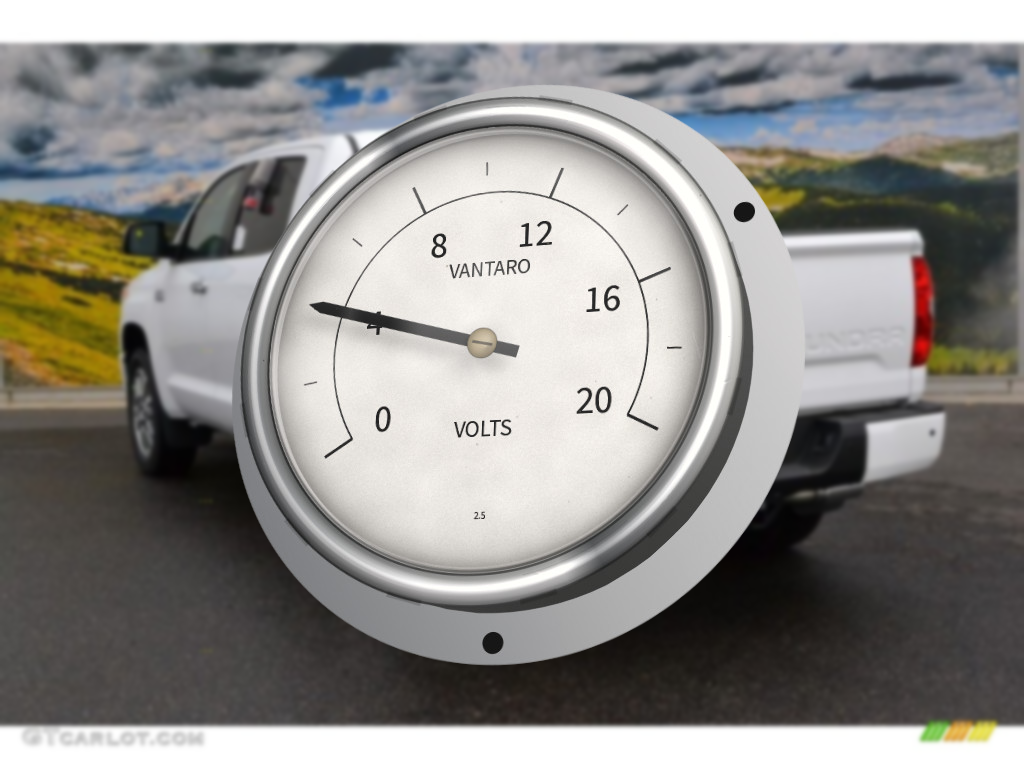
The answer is 4 V
